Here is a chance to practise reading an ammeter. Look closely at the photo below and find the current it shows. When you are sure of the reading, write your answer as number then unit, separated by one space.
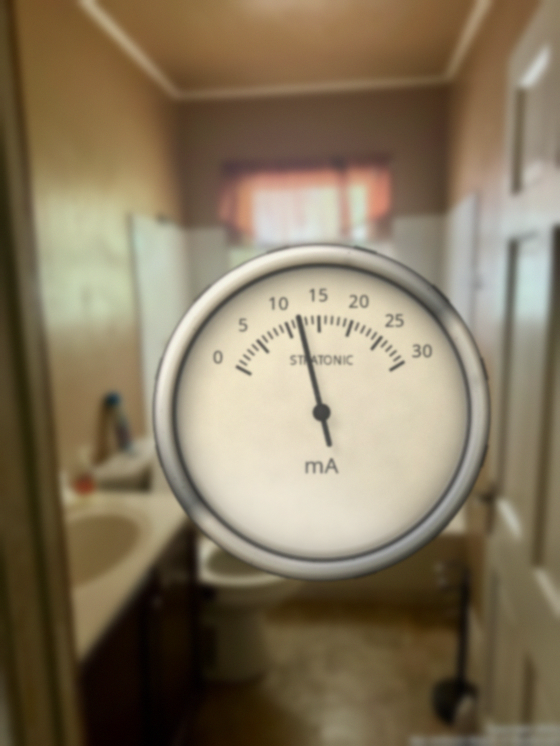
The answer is 12 mA
